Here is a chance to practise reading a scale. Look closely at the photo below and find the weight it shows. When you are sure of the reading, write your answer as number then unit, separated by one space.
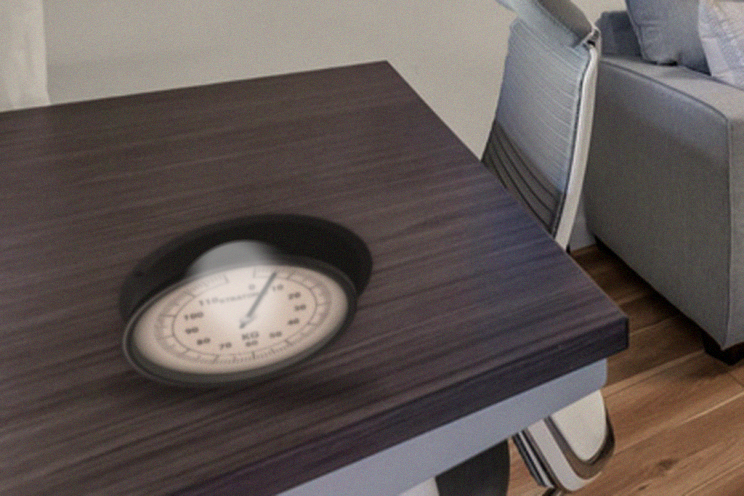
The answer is 5 kg
